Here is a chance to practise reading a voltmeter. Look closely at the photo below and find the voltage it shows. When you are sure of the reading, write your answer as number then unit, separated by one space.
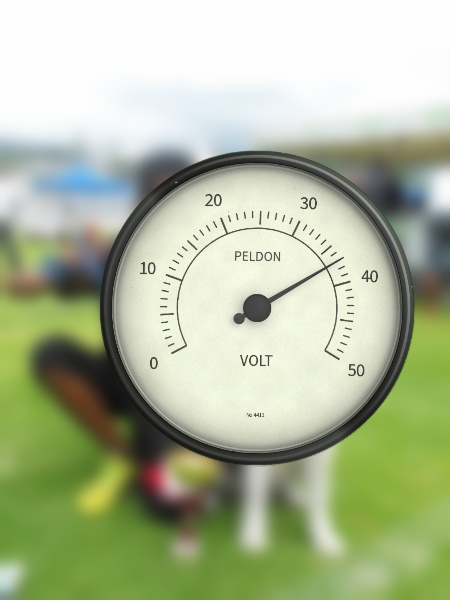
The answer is 37 V
